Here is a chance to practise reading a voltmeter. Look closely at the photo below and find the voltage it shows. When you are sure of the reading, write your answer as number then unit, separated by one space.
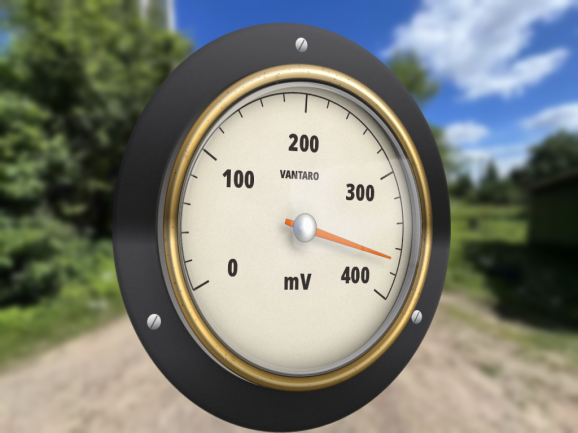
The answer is 370 mV
